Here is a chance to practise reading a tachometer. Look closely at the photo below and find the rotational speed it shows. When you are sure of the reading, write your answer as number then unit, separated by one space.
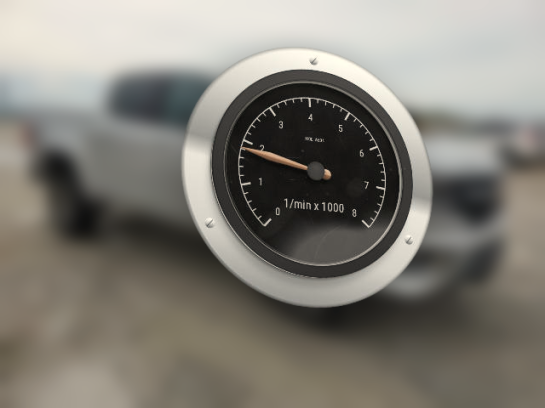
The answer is 1800 rpm
